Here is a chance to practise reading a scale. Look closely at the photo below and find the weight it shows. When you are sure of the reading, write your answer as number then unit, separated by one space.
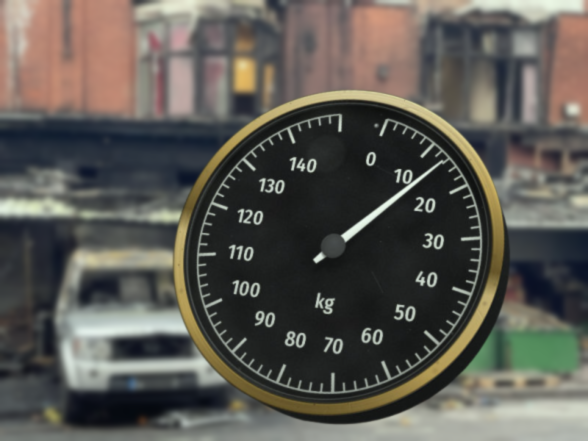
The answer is 14 kg
